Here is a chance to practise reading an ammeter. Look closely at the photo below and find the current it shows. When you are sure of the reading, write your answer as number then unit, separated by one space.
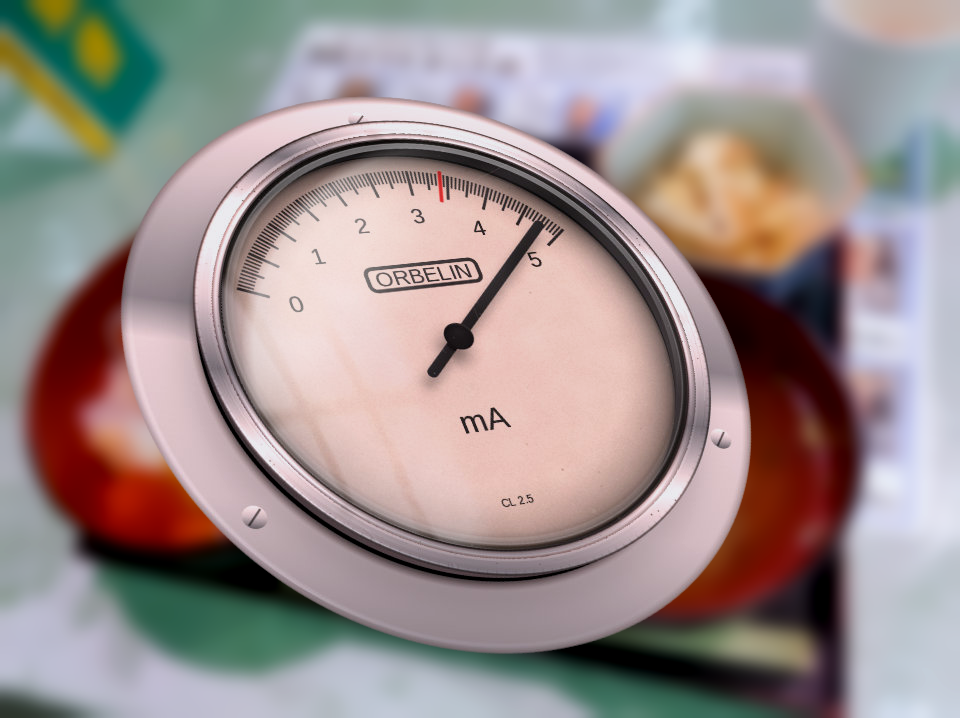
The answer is 4.75 mA
